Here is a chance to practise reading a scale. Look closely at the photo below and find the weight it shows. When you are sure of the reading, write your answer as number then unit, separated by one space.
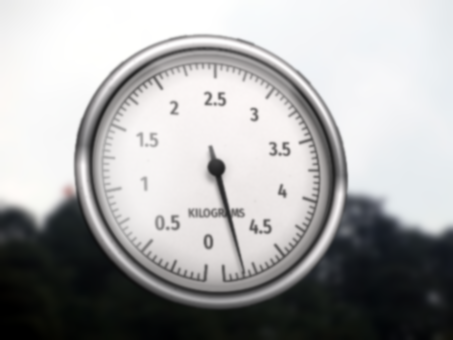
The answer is 4.85 kg
